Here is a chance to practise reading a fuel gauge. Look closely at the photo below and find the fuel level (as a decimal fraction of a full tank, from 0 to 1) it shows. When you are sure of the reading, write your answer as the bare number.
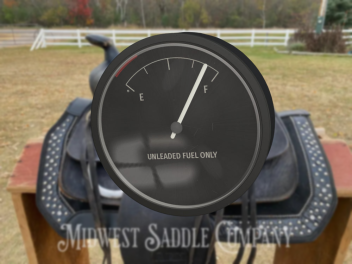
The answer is 0.875
